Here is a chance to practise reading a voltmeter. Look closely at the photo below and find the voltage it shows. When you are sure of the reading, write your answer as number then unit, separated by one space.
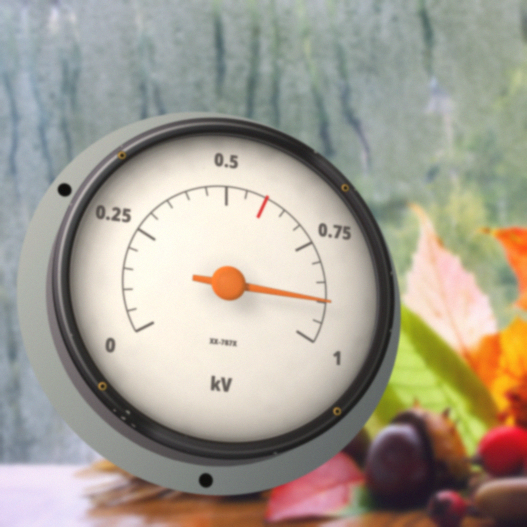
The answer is 0.9 kV
